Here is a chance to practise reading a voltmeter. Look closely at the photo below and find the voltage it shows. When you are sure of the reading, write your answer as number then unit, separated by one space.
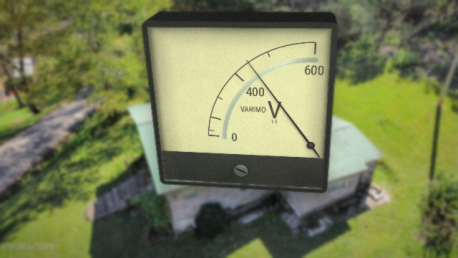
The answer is 450 V
